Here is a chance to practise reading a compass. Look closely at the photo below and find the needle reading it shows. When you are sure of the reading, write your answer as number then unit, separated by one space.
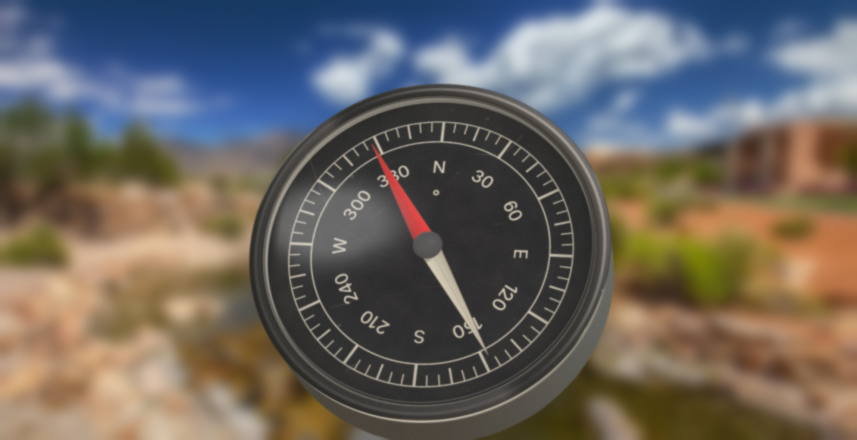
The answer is 327.5 °
